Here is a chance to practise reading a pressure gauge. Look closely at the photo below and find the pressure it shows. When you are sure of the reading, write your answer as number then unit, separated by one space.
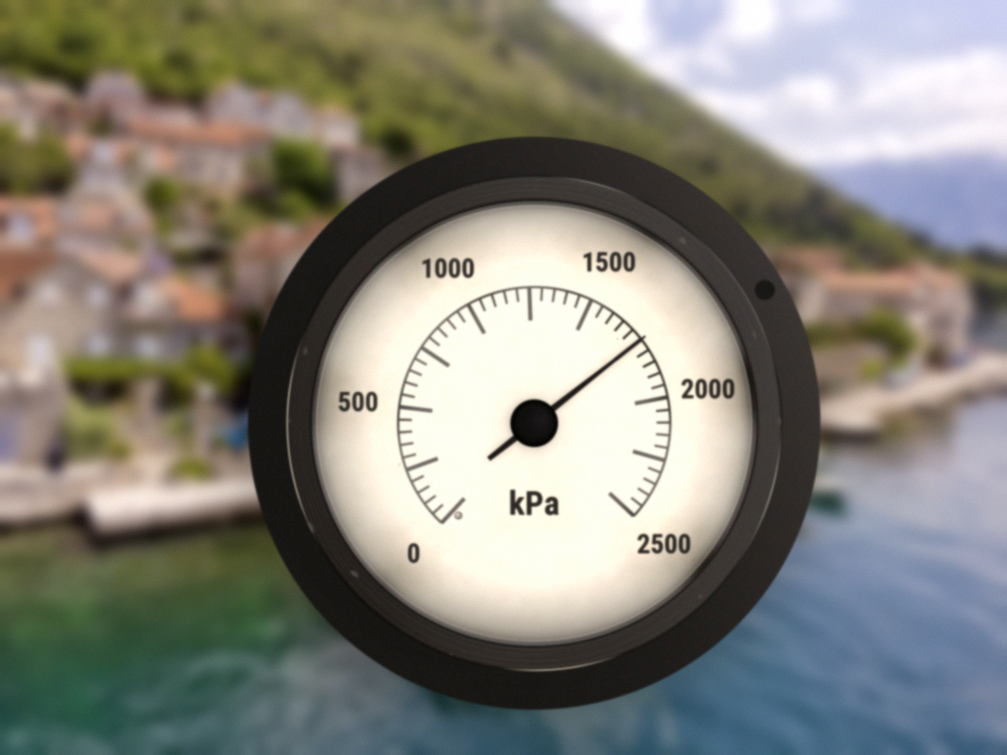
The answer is 1750 kPa
